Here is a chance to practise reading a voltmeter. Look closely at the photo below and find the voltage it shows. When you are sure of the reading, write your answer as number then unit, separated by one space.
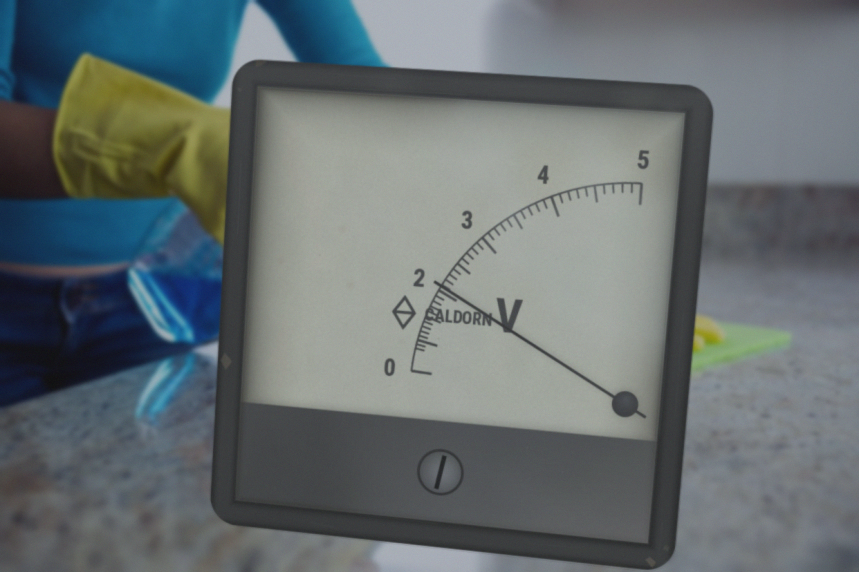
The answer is 2.1 V
